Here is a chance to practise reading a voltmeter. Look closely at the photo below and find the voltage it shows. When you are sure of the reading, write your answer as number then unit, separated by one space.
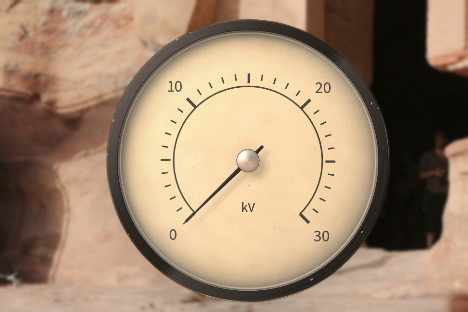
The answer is 0 kV
